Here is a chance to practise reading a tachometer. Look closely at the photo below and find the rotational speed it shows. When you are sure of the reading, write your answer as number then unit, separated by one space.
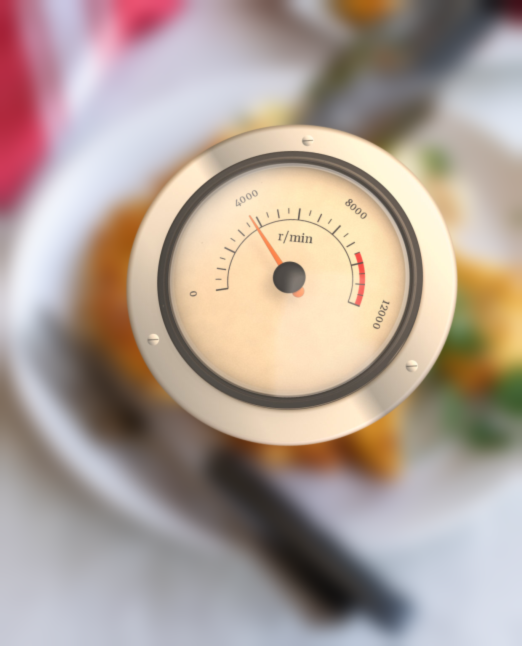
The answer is 3750 rpm
